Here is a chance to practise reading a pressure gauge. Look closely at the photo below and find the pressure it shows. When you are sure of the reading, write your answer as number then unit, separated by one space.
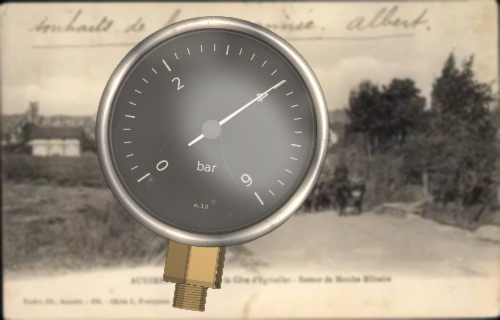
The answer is 4 bar
